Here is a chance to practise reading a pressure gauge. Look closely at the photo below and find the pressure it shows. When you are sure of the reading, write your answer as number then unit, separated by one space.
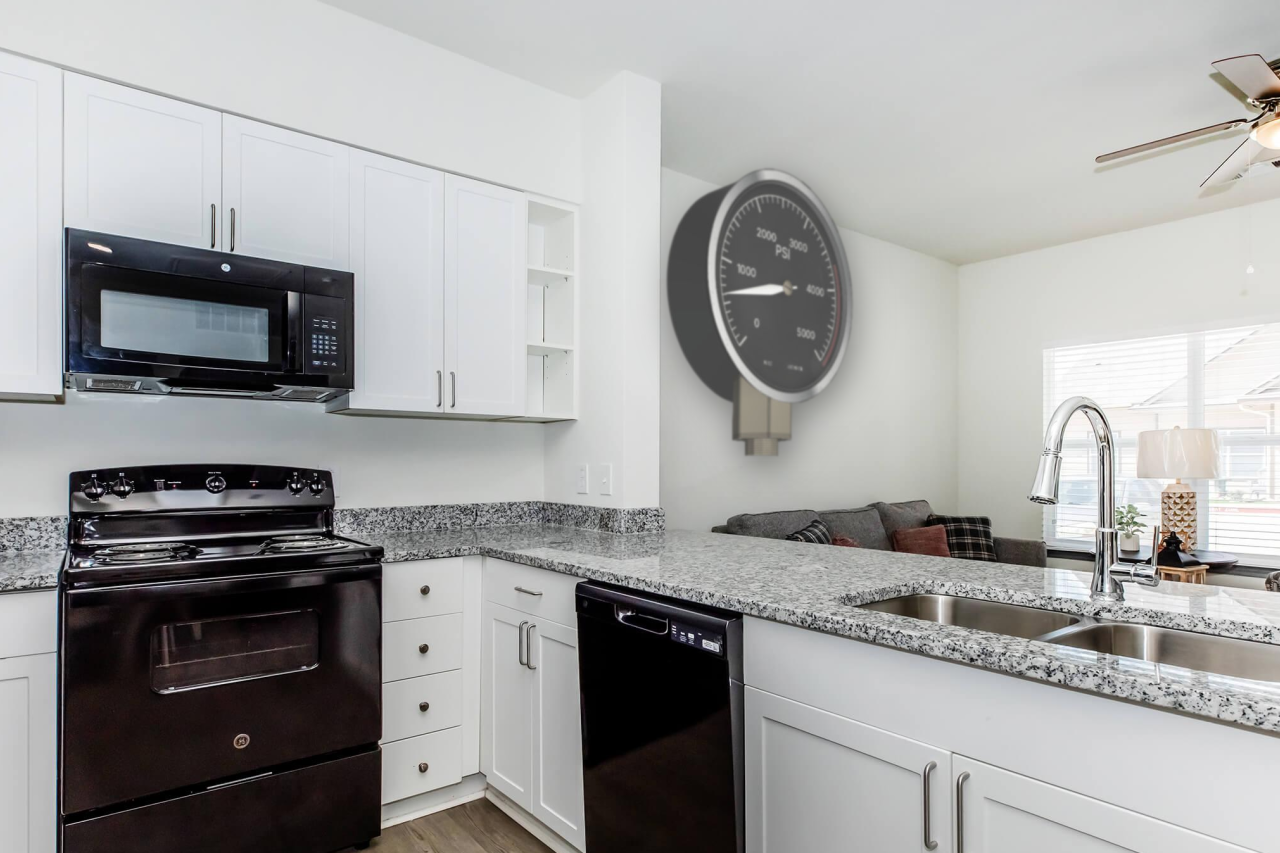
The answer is 600 psi
